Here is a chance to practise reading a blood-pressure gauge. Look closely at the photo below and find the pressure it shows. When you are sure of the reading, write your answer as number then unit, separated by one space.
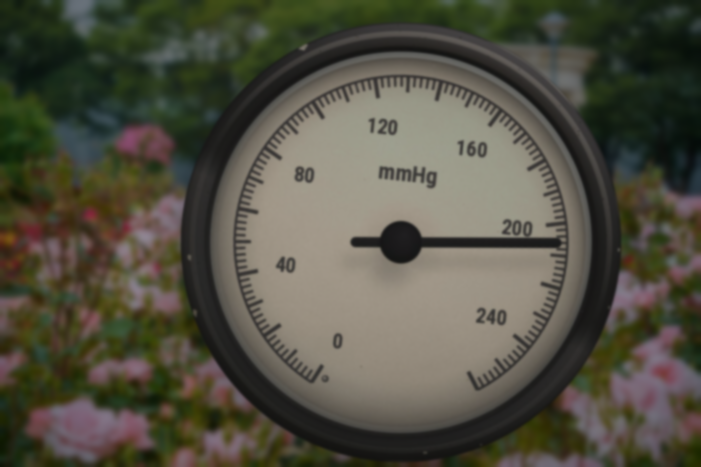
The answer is 206 mmHg
